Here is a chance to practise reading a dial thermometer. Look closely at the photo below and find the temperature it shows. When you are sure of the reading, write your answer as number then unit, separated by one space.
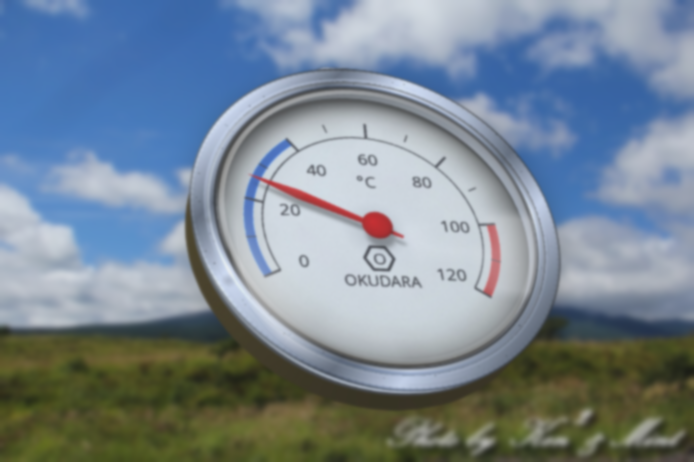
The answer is 25 °C
